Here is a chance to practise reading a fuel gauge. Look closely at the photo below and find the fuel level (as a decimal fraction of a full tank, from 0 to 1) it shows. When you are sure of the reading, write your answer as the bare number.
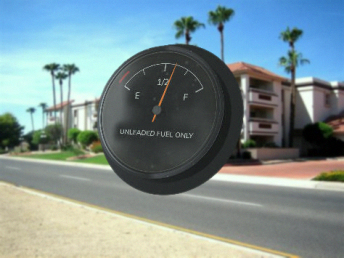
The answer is 0.625
